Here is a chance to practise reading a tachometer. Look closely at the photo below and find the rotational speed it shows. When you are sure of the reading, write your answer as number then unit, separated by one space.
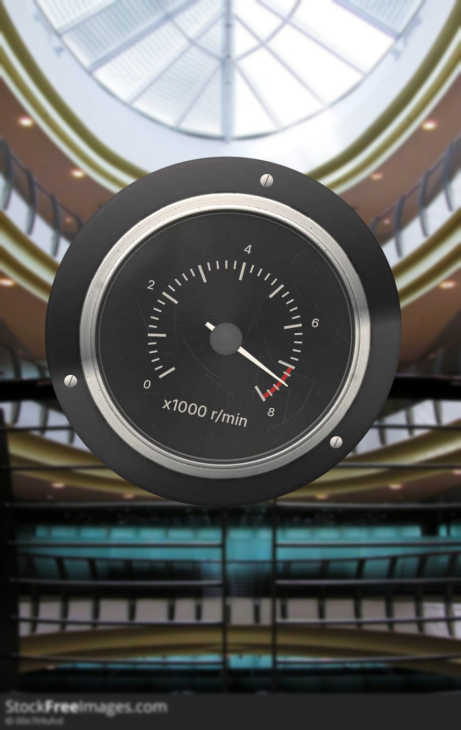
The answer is 7400 rpm
